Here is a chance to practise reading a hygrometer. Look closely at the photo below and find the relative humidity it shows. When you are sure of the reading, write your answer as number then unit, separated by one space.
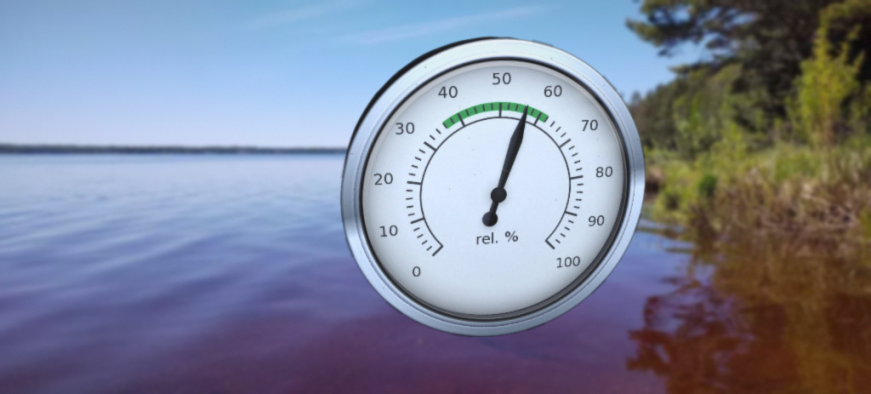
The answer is 56 %
